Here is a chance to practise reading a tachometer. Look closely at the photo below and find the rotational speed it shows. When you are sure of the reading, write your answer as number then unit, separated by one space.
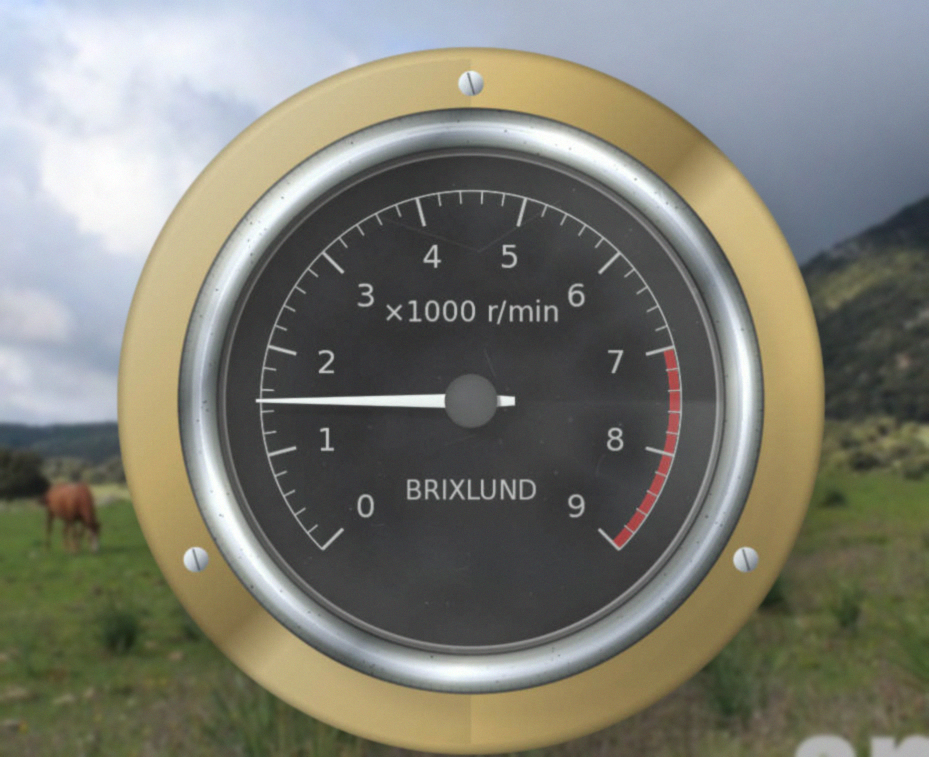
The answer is 1500 rpm
